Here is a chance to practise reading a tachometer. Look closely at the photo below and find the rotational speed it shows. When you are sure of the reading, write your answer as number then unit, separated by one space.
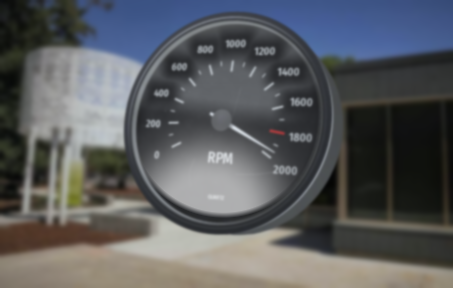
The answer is 1950 rpm
